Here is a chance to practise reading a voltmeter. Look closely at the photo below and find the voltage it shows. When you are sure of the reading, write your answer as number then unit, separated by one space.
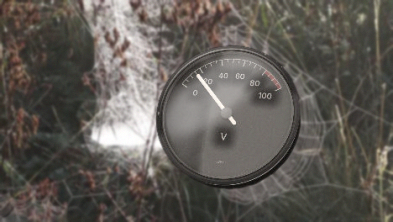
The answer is 15 V
